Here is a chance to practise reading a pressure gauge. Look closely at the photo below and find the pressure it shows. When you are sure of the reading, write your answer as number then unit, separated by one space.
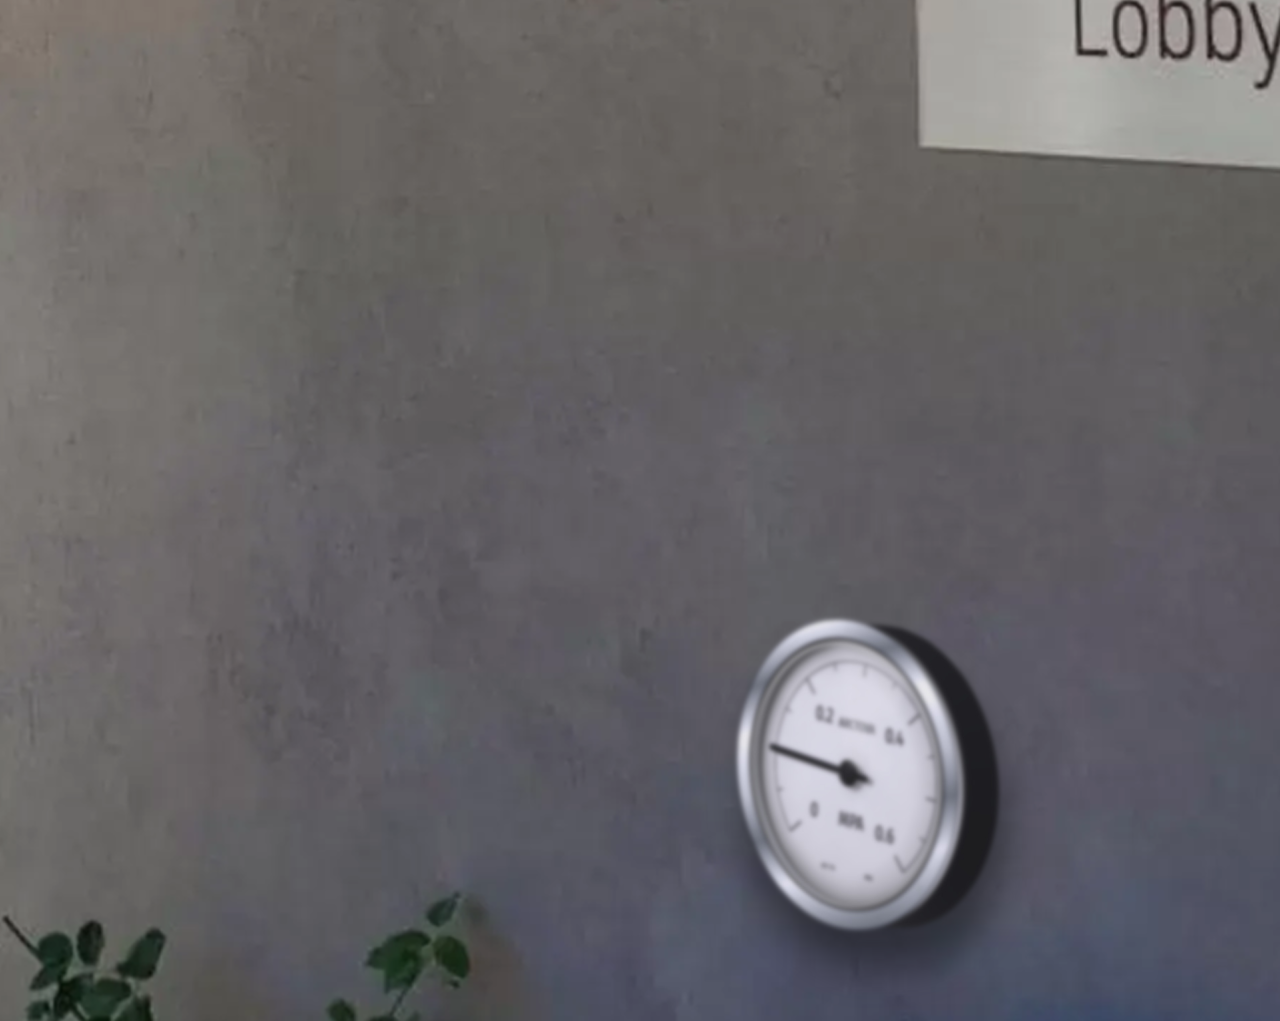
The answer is 0.1 MPa
